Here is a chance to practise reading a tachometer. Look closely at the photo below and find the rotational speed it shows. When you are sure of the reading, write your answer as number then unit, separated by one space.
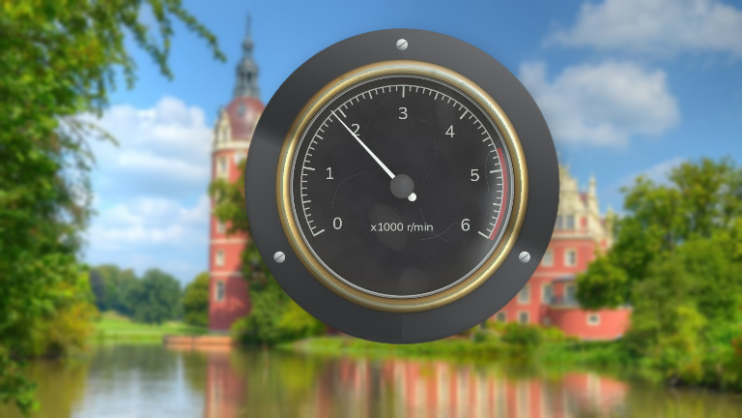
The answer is 1900 rpm
